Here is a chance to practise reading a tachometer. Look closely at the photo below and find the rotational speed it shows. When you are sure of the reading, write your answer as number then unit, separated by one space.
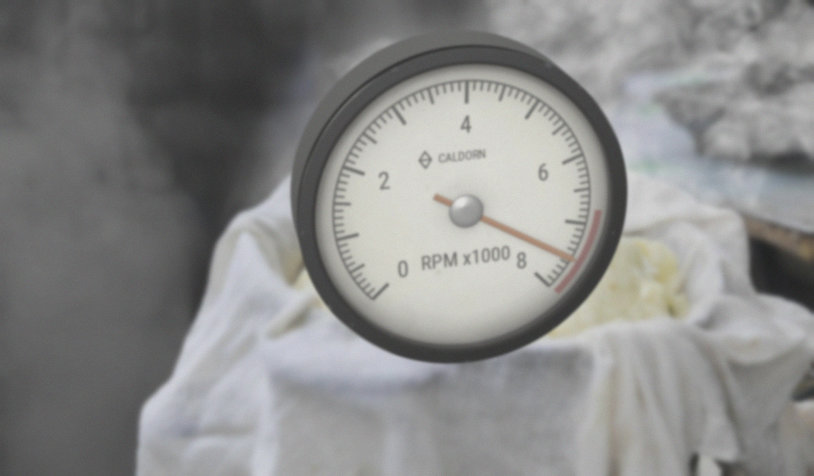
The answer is 7500 rpm
